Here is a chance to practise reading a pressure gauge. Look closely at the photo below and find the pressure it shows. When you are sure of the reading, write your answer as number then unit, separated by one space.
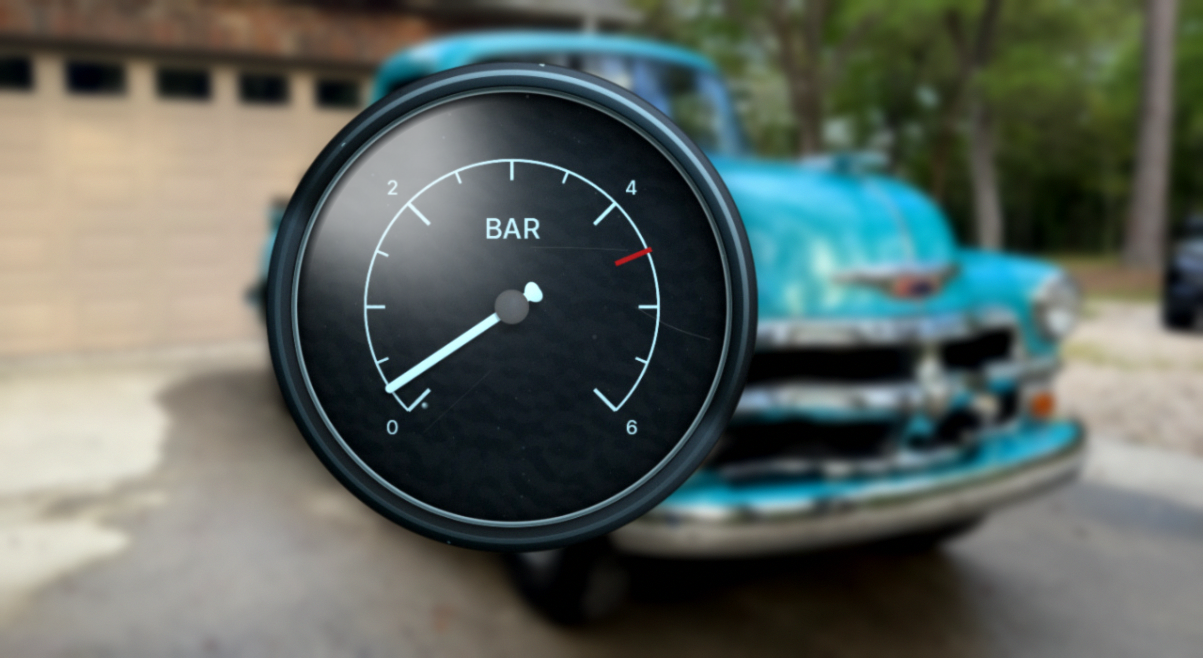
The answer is 0.25 bar
